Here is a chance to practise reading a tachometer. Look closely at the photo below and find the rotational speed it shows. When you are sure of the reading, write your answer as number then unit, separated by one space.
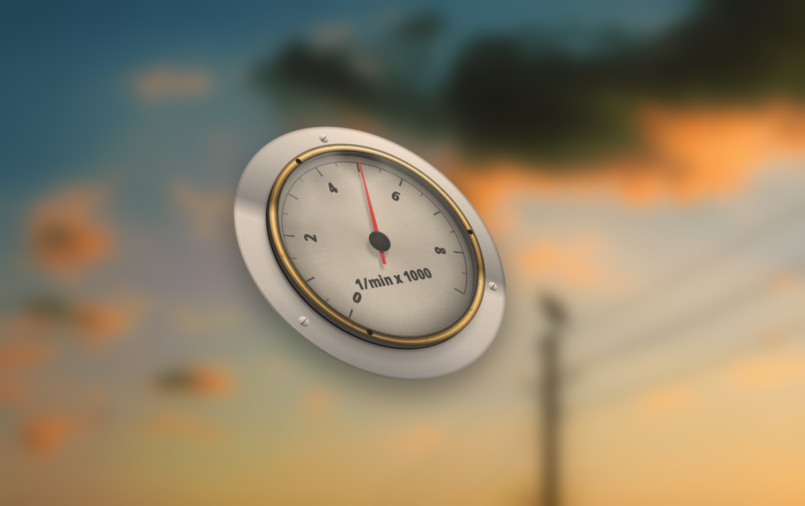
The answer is 5000 rpm
